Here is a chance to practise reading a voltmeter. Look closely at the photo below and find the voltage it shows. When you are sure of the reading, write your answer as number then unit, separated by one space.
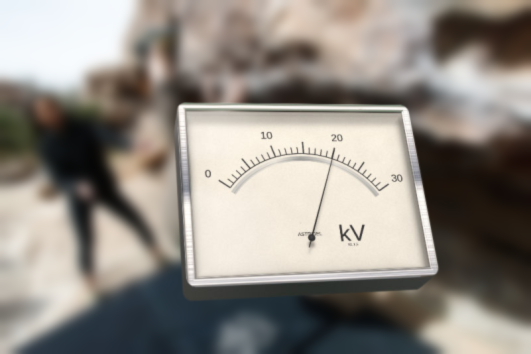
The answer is 20 kV
